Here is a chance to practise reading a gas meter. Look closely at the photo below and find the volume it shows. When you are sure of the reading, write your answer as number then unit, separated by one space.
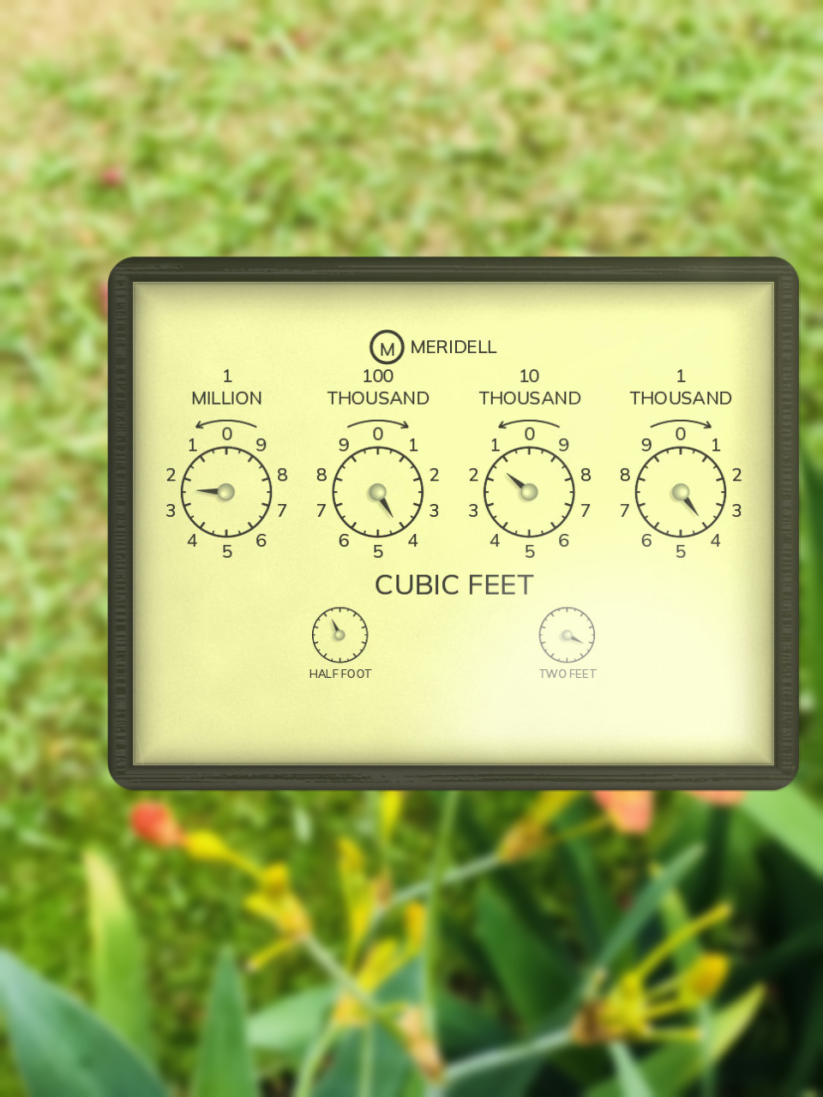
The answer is 241400 ft³
